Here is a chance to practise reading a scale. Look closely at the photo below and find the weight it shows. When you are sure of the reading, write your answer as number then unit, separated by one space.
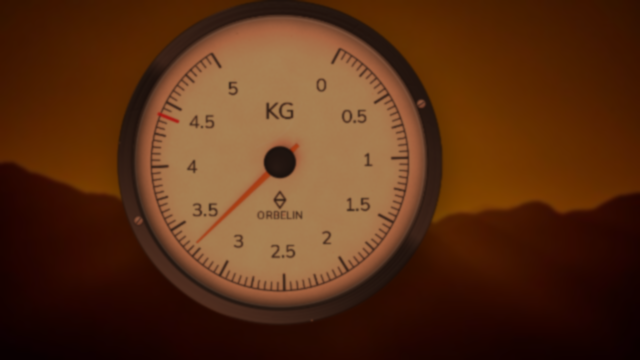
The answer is 3.3 kg
